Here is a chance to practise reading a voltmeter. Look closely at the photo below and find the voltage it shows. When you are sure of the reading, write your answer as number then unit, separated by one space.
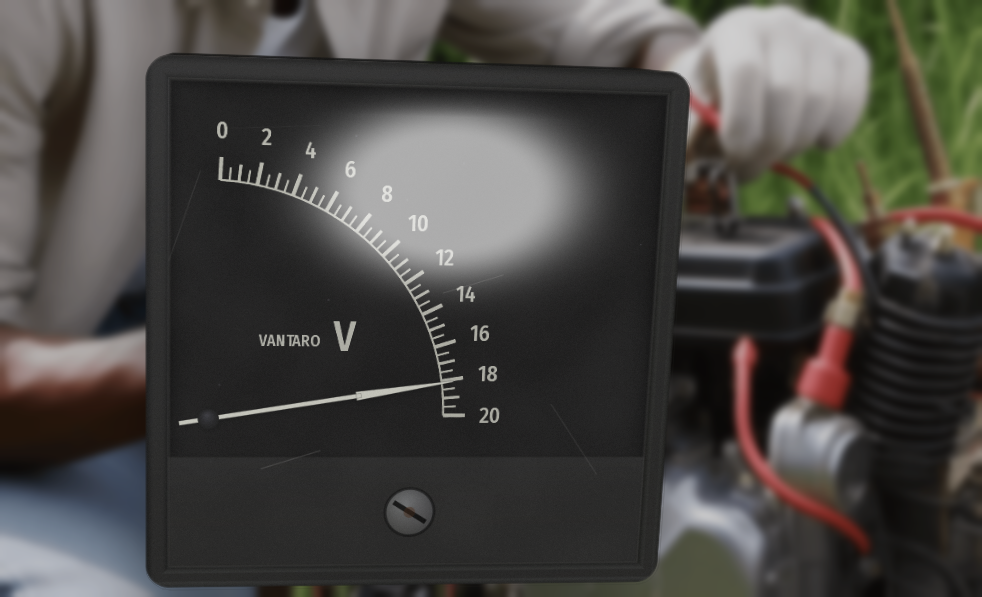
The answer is 18 V
